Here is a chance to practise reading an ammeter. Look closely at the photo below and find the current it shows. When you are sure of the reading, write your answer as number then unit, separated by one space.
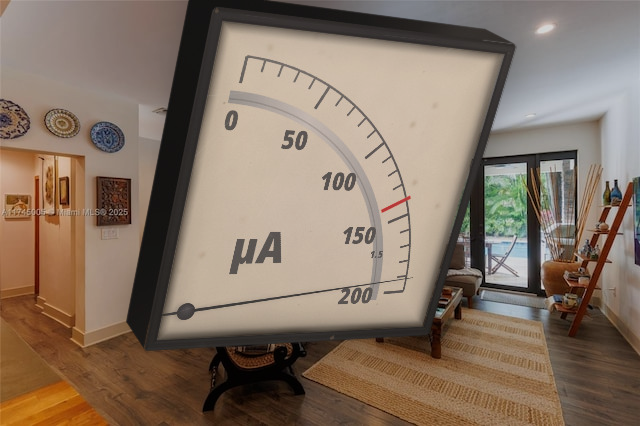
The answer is 190 µA
